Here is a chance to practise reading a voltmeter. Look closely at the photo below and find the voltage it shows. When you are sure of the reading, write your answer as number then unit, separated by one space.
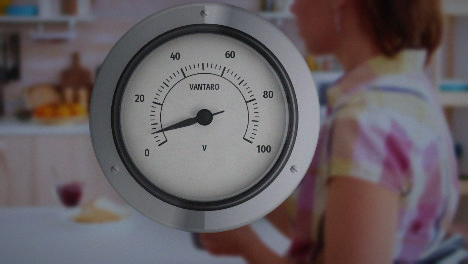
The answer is 6 V
